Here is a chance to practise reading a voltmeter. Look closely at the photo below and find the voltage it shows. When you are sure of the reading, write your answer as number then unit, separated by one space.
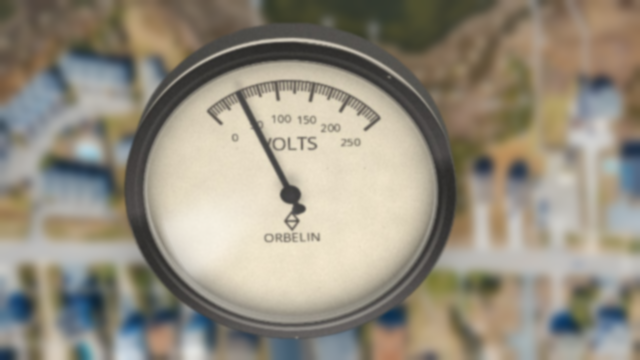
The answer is 50 V
